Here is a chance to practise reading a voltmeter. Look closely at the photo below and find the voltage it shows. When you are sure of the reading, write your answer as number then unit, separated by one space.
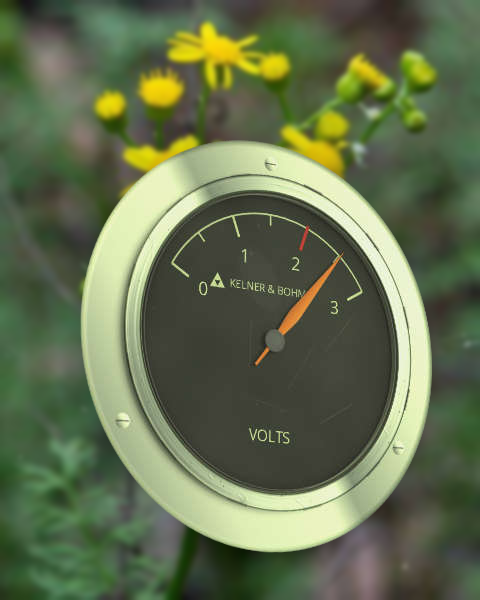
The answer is 2.5 V
